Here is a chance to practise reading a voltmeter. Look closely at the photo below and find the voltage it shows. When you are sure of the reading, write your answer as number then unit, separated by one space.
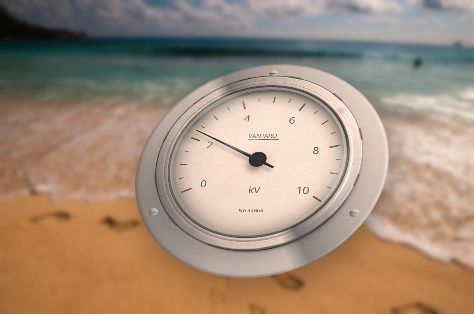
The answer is 2.25 kV
